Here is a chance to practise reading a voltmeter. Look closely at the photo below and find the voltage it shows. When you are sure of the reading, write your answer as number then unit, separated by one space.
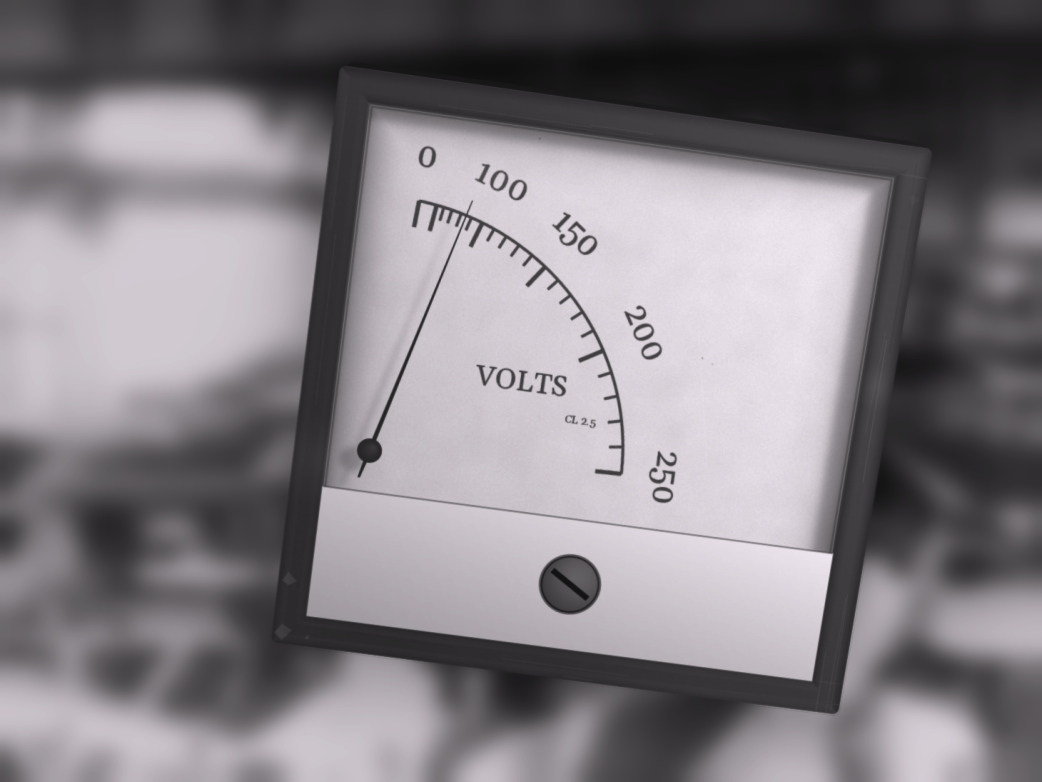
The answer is 85 V
